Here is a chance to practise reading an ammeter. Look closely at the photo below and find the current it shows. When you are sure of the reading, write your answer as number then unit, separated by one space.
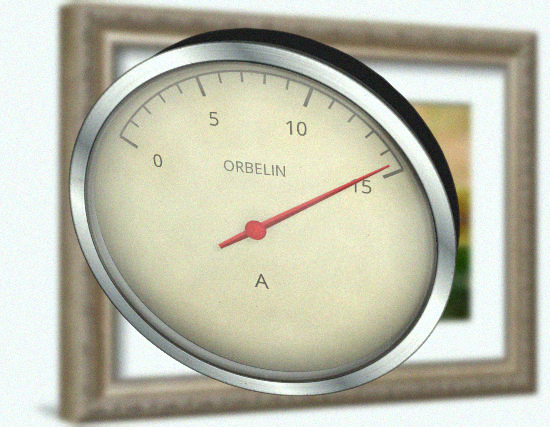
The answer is 14.5 A
